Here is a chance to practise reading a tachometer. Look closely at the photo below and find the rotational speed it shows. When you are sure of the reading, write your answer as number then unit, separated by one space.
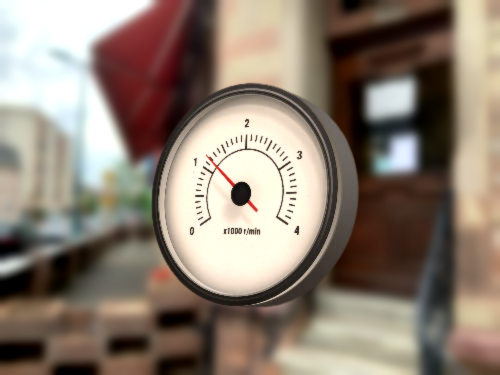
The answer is 1200 rpm
